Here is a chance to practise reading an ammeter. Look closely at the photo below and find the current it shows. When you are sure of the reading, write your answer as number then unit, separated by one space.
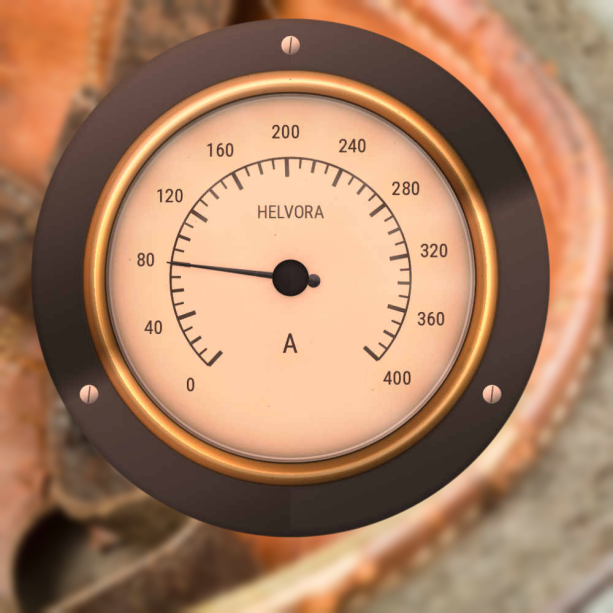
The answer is 80 A
